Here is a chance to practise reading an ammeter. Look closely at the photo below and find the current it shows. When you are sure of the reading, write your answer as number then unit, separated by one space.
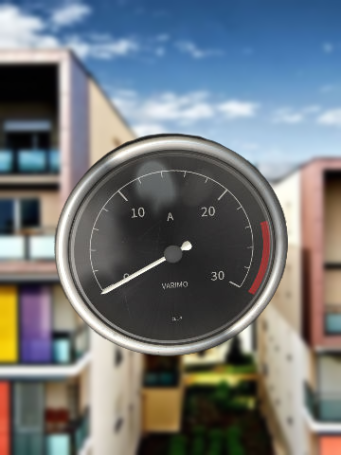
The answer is 0 A
